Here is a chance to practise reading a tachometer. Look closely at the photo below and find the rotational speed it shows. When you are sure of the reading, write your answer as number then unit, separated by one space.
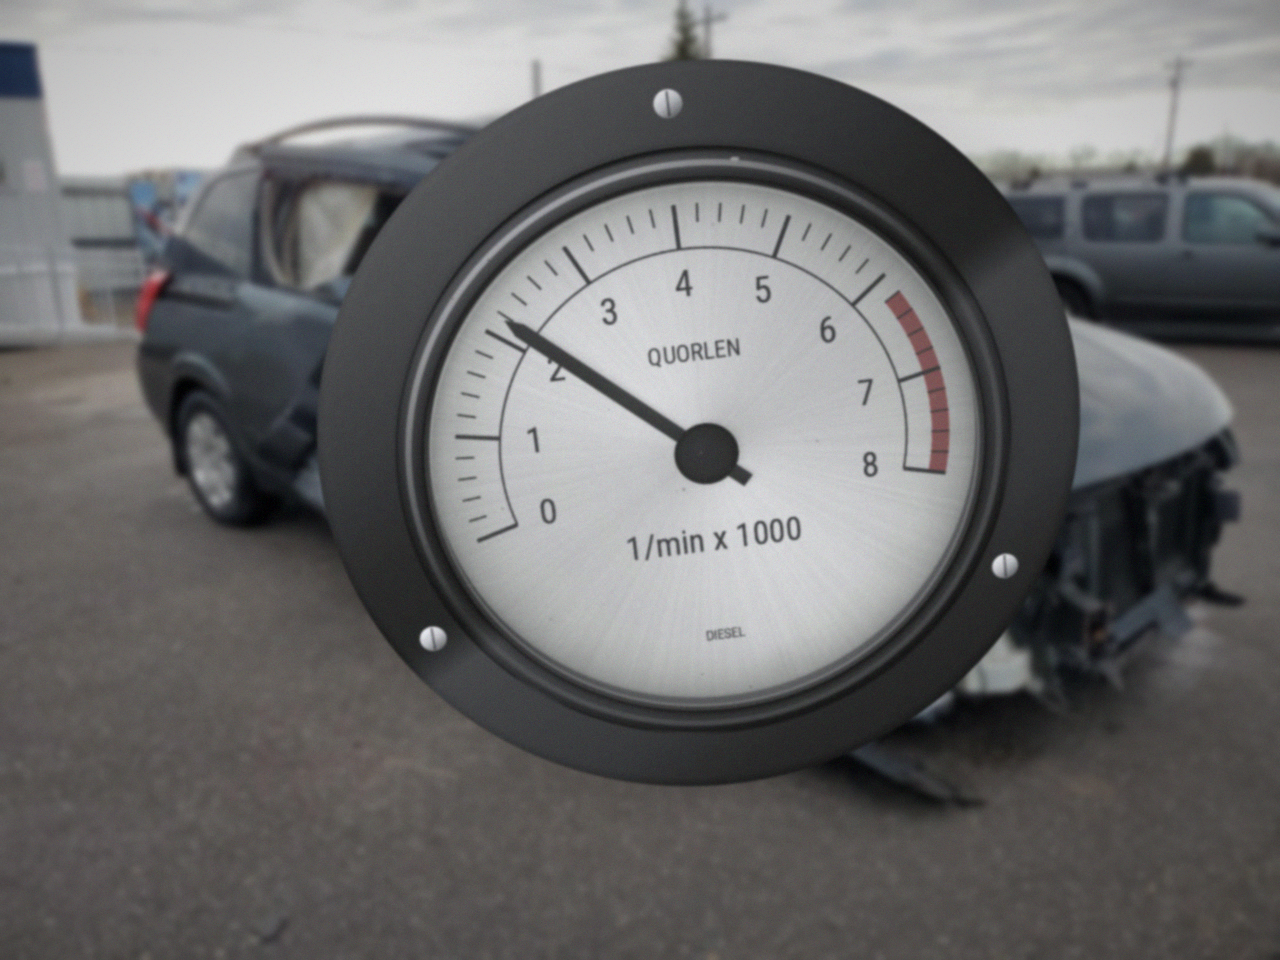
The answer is 2200 rpm
